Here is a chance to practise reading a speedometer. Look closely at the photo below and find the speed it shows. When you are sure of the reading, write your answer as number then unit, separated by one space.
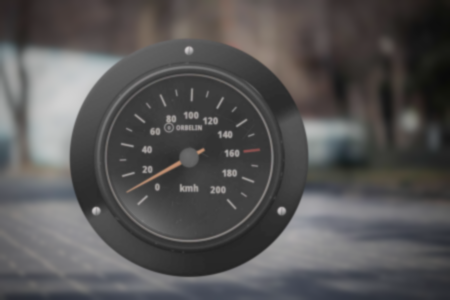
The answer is 10 km/h
